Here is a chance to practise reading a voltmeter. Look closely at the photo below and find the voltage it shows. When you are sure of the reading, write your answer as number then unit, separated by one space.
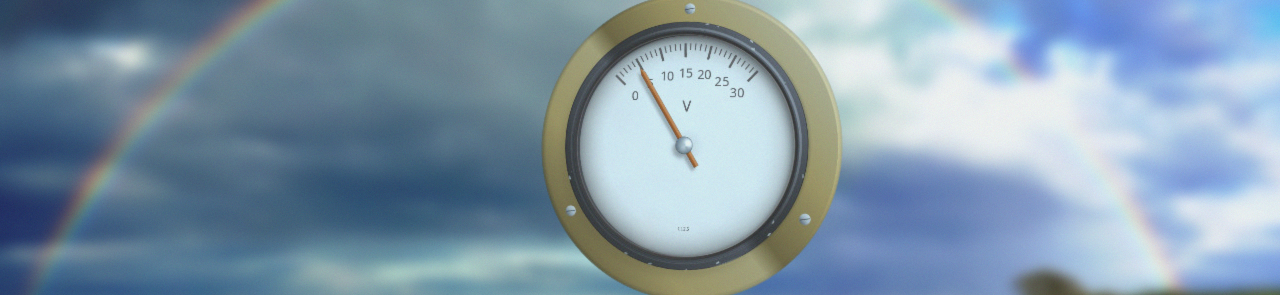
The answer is 5 V
